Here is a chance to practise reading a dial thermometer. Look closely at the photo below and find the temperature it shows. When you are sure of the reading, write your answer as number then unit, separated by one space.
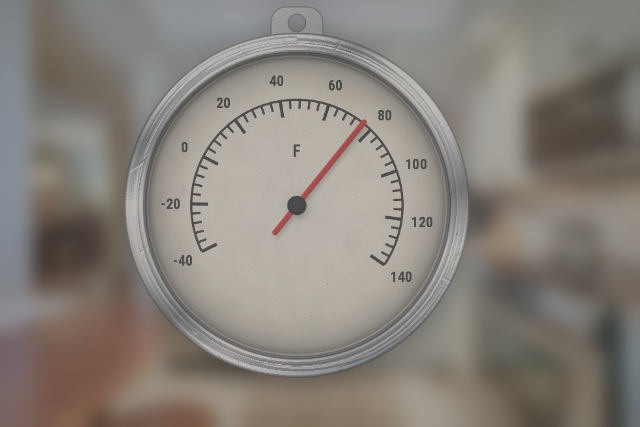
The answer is 76 °F
